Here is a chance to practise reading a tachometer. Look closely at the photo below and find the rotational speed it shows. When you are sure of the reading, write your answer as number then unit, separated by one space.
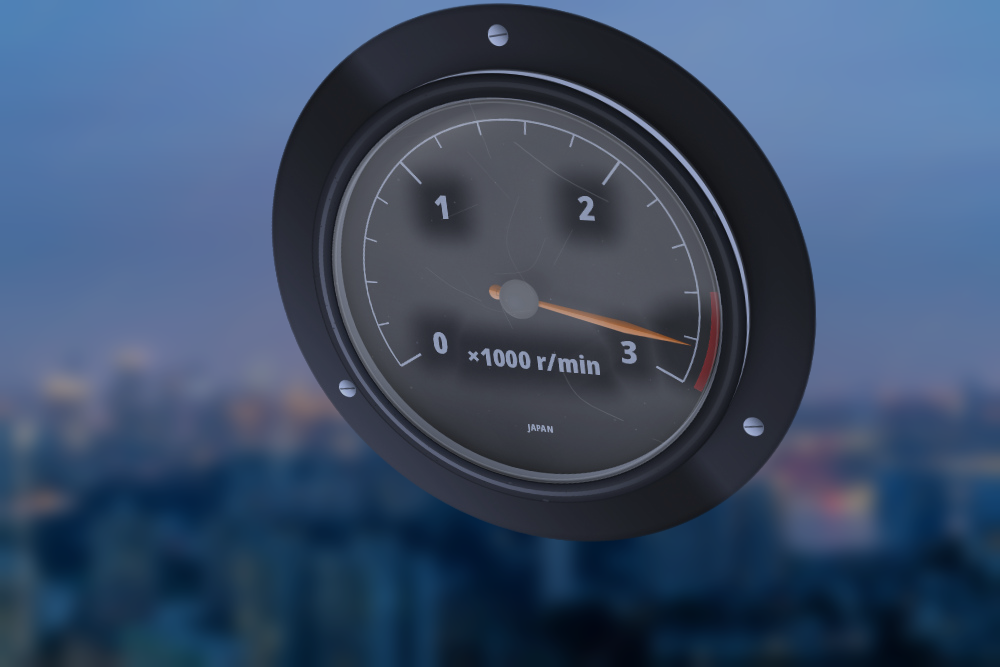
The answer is 2800 rpm
